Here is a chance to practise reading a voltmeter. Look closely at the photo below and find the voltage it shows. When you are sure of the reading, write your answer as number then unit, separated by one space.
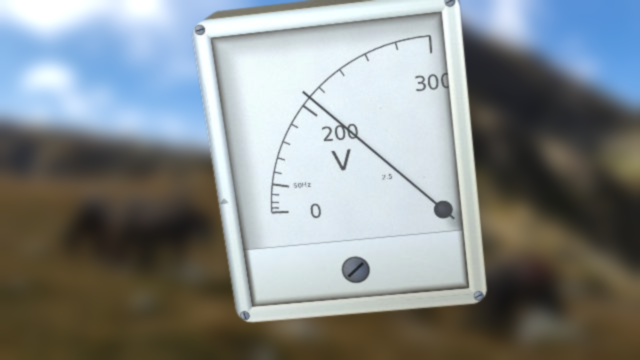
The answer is 210 V
